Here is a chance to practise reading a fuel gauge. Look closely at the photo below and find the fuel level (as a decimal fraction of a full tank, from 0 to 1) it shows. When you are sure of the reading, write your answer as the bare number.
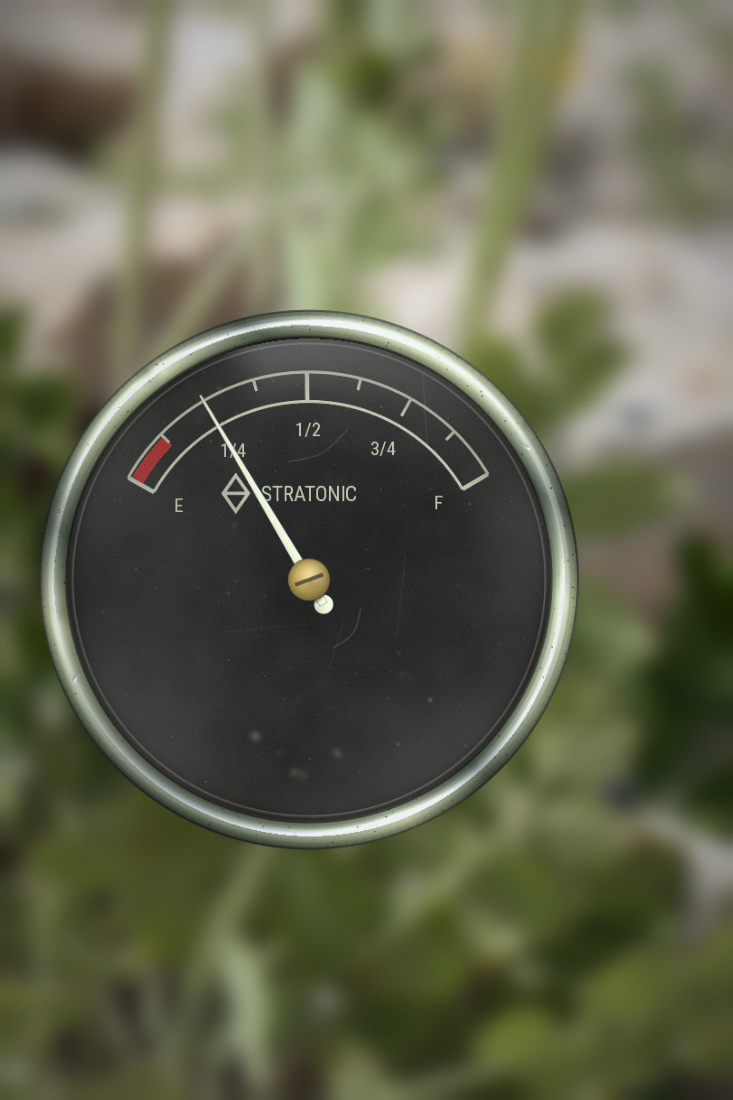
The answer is 0.25
